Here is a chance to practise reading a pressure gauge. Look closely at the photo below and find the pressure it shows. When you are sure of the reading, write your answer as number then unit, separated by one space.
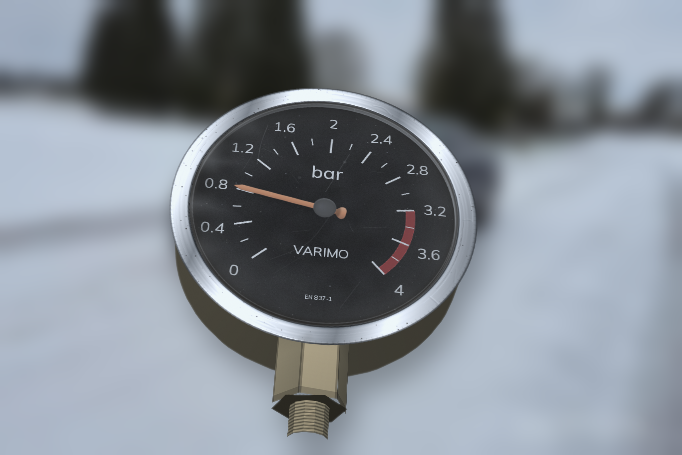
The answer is 0.8 bar
